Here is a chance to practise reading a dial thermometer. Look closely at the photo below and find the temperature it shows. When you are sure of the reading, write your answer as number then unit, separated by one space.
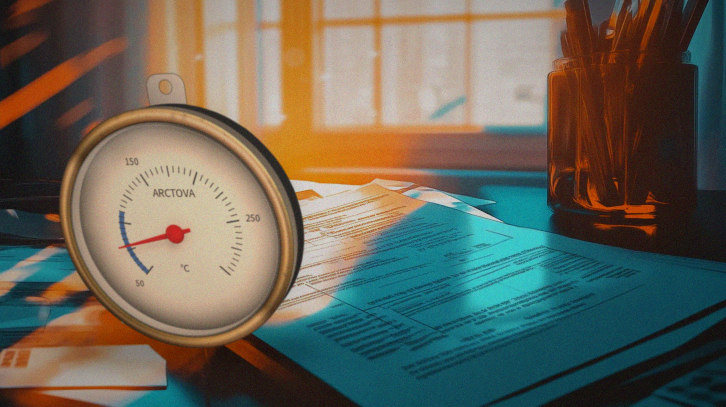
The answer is 80 °C
